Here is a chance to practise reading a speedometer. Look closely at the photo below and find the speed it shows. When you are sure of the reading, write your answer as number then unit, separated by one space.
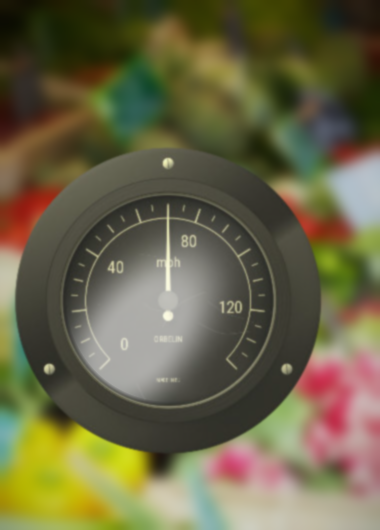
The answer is 70 mph
